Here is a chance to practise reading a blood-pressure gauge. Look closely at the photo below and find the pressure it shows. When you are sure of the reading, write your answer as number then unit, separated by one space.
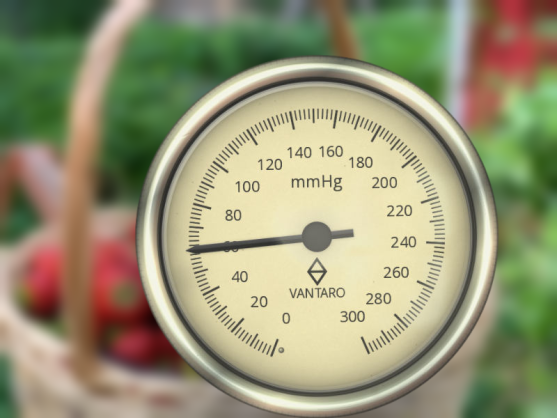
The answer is 60 mmHg
